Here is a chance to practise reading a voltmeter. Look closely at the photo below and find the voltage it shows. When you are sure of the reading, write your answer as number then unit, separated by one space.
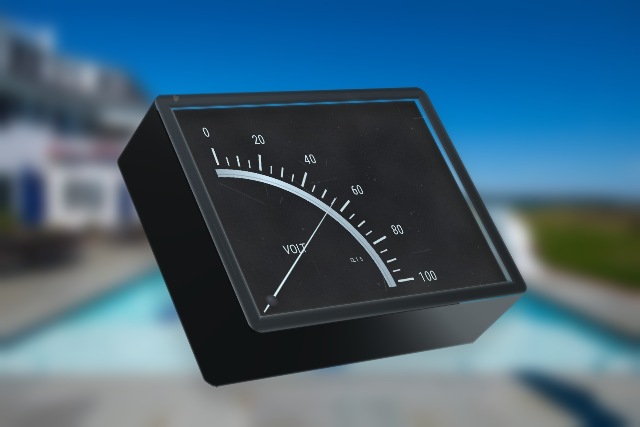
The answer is 55 V
